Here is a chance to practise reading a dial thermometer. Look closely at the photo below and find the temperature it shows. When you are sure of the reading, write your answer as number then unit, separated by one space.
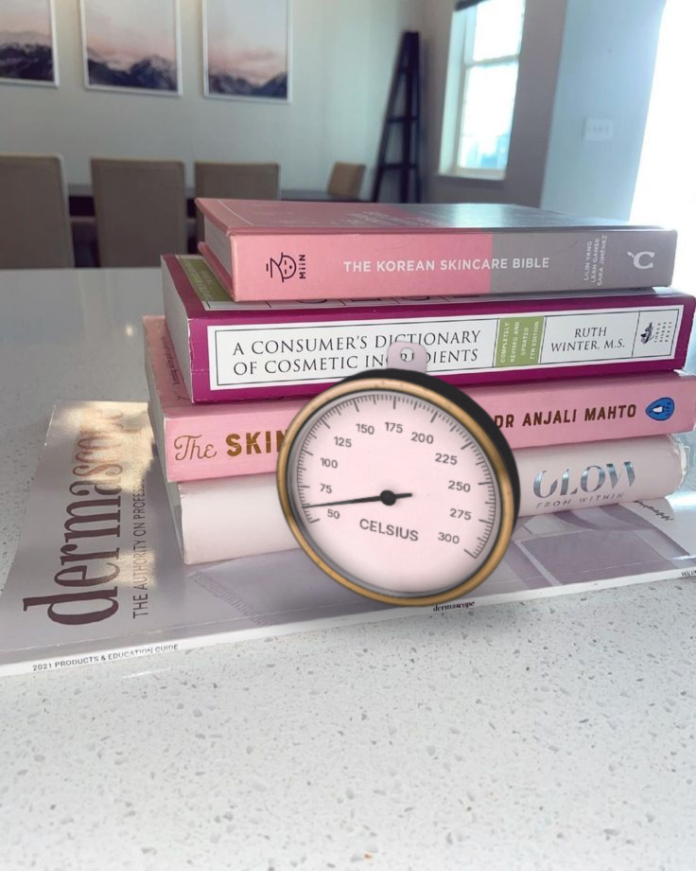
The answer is 62.5 °C
